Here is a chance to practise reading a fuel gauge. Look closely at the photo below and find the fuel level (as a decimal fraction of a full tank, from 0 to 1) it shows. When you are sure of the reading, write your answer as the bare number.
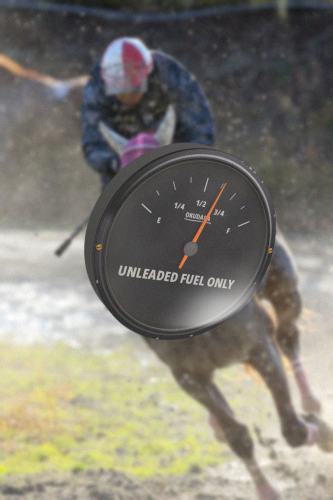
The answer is 0.625
